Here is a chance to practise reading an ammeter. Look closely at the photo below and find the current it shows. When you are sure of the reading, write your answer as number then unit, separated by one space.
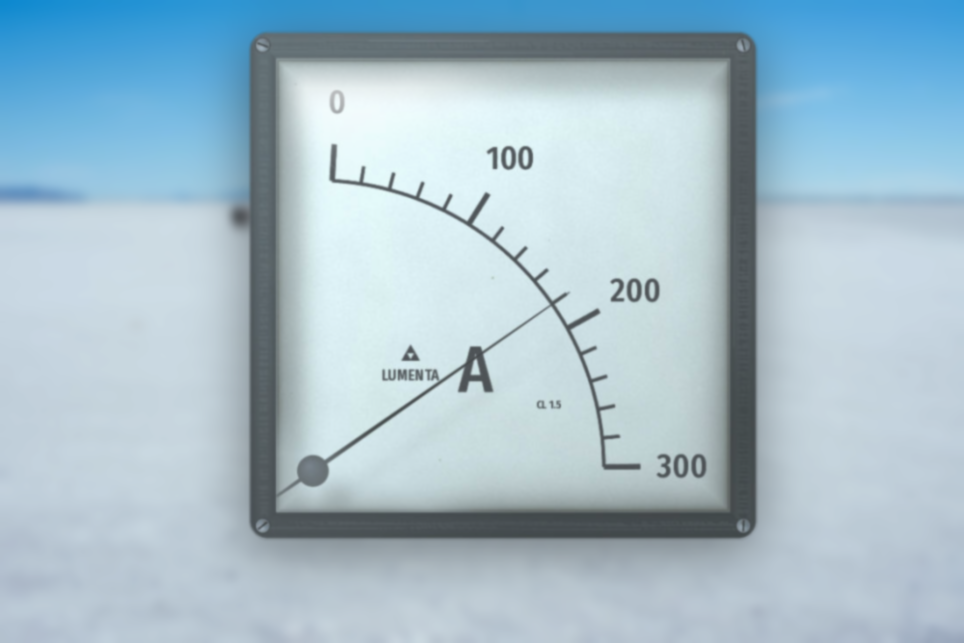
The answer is 180 A
